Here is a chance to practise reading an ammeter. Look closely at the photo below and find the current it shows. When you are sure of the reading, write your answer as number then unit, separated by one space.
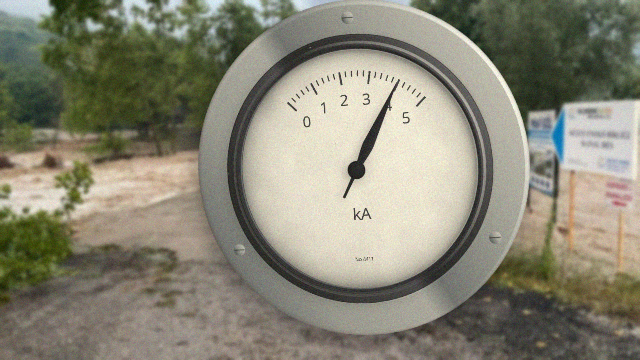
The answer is 4 kA
